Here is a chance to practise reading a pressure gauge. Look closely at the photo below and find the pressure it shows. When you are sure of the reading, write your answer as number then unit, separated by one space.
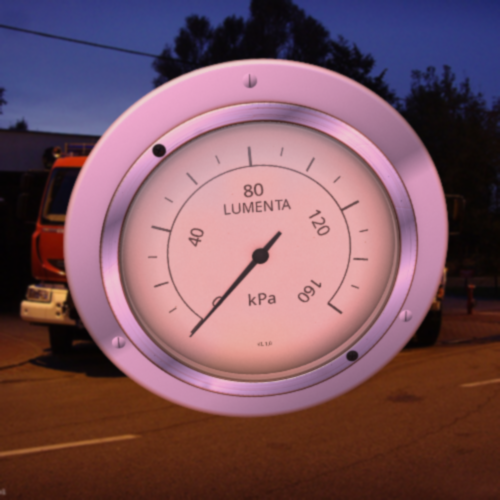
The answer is 0 kPa
